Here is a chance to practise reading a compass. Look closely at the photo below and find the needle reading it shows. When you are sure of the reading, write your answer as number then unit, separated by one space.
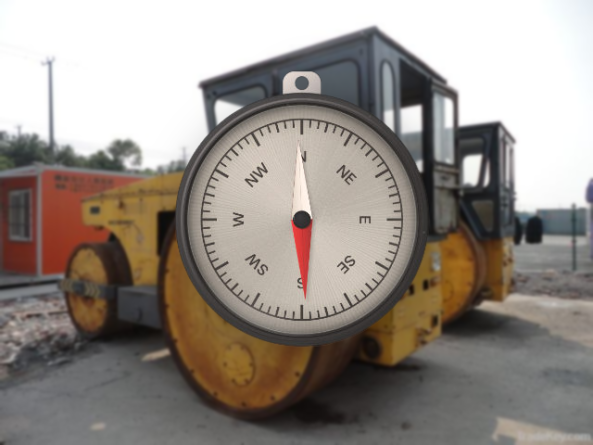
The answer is 177.5 °
